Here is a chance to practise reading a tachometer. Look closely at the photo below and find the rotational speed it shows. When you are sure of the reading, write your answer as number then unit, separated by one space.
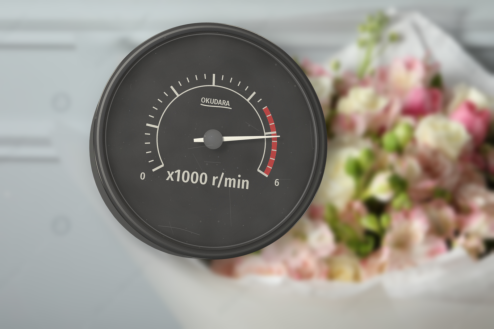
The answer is 5100 rpm
